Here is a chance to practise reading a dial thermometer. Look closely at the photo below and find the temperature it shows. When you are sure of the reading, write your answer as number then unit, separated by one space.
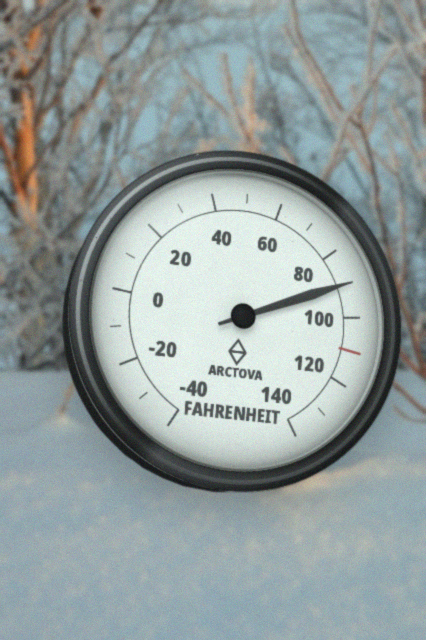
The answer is 90 °F
